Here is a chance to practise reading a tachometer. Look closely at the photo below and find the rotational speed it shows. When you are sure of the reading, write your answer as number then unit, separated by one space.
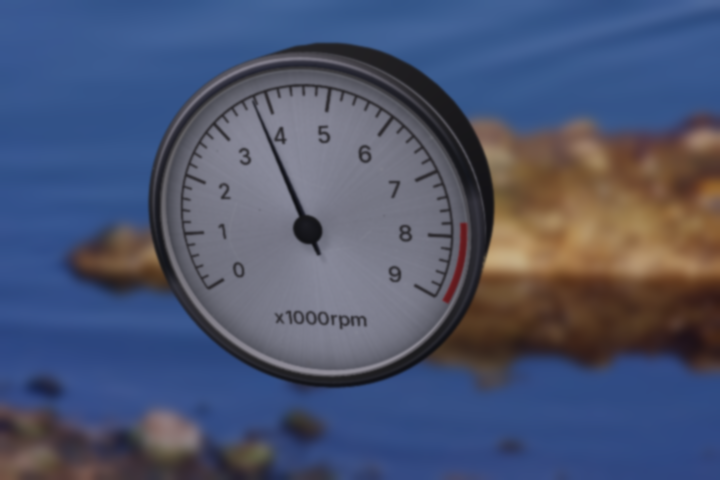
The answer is 3800 rpm
